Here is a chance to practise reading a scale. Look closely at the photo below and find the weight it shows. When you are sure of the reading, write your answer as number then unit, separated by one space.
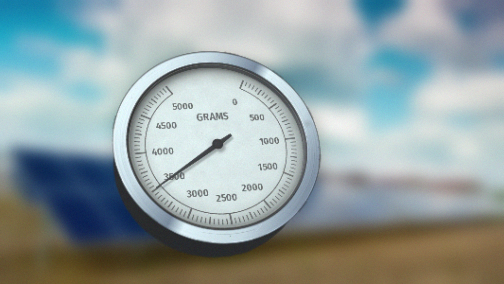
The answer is 3500 g
